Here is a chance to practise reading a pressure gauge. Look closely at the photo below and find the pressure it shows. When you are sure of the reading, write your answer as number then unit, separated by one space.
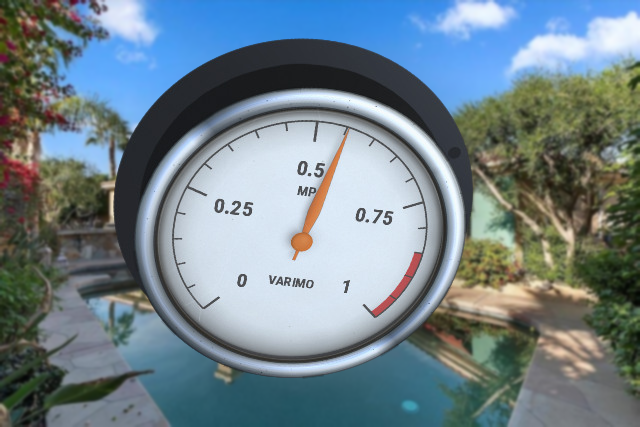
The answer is 0.55 MPa
